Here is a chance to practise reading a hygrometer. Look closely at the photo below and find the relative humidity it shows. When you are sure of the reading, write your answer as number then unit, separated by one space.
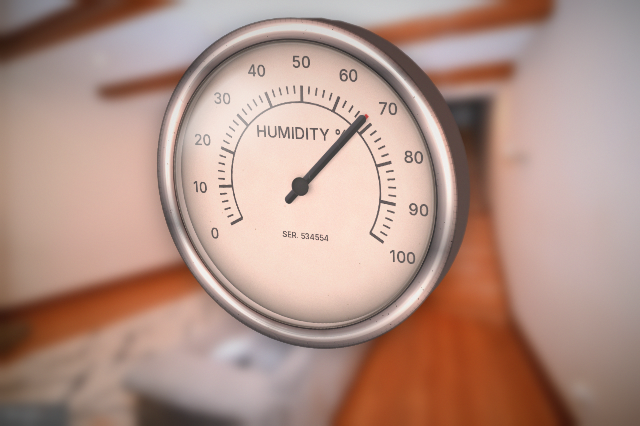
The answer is 68 %
